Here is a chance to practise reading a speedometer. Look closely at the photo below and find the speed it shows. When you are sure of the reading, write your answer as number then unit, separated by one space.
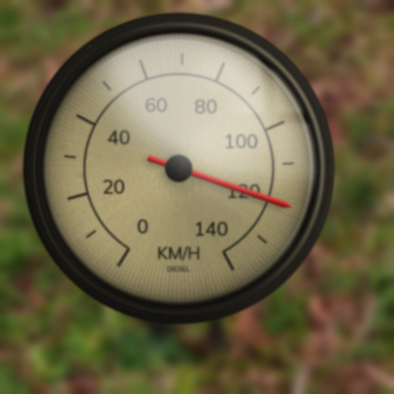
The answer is 120 km/h
